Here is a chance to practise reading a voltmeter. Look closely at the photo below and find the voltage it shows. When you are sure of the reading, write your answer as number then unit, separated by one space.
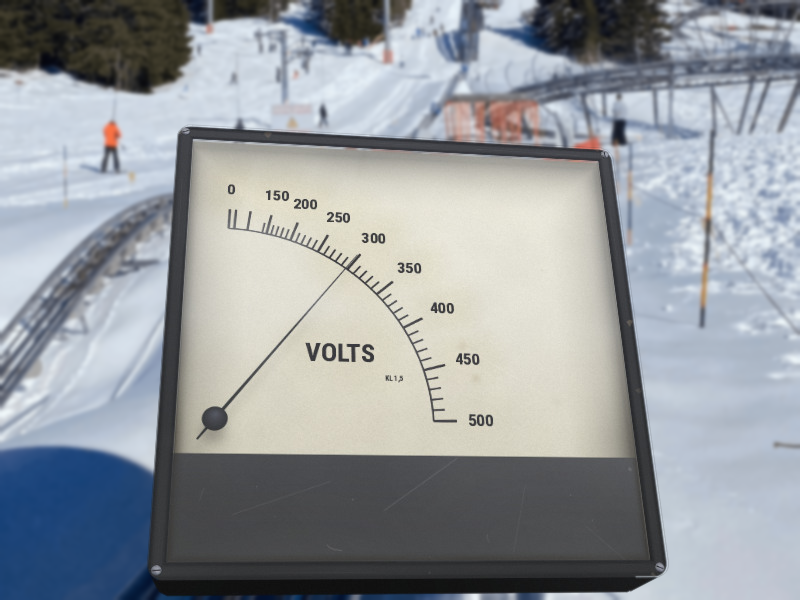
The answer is 300 V
